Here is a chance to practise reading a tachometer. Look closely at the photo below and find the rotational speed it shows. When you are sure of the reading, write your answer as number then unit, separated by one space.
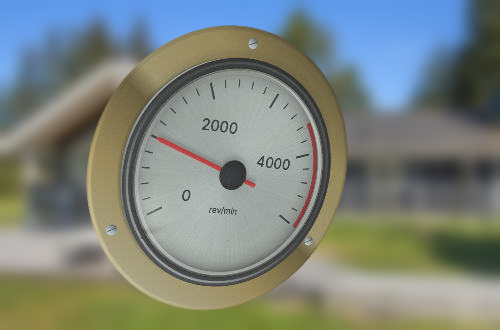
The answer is 1000 rpm
